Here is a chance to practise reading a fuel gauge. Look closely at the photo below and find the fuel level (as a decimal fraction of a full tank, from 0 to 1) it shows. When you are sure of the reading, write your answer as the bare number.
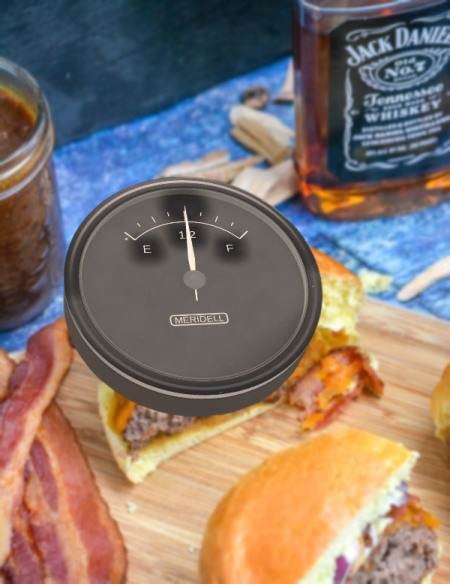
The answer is 0.5
